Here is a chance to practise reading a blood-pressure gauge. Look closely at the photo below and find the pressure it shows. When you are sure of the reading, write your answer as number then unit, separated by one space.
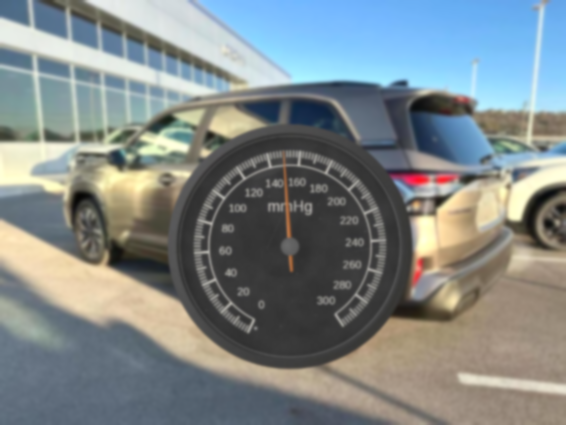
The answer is 150 mmHg
